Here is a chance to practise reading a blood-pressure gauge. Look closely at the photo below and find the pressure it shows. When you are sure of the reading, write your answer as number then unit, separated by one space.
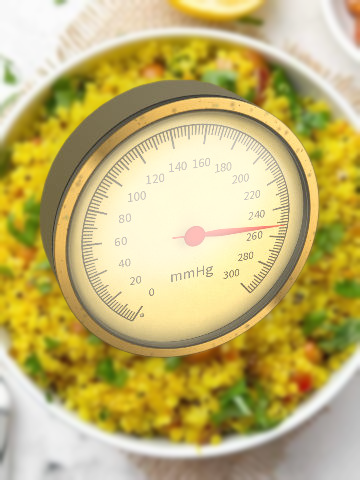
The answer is 250 mmHg
